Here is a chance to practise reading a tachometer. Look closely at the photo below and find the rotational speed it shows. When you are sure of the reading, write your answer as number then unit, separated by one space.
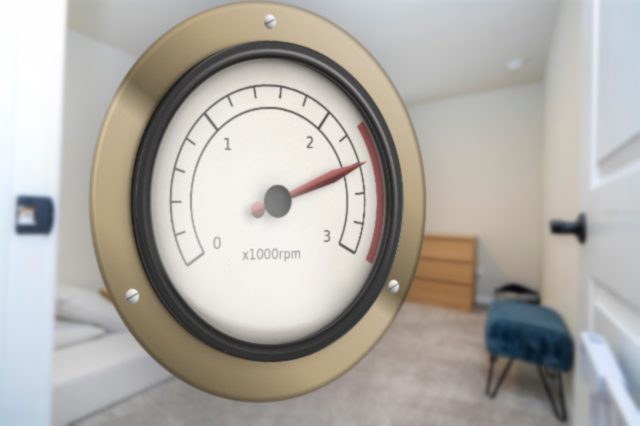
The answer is 2400 rpm
